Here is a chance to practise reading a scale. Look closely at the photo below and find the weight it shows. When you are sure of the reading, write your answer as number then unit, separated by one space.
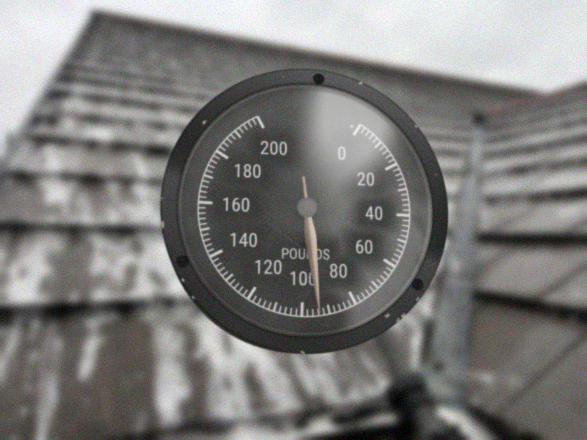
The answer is 94 lb
